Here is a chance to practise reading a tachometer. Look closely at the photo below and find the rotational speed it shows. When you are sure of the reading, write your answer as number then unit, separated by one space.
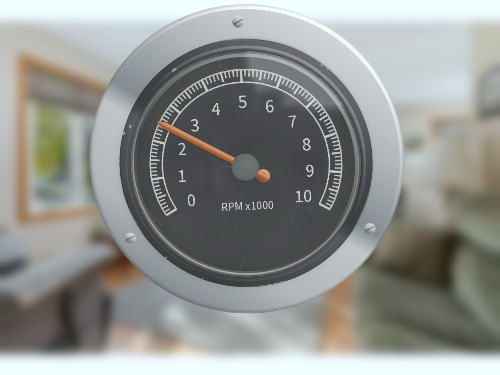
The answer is 2500 rpm
